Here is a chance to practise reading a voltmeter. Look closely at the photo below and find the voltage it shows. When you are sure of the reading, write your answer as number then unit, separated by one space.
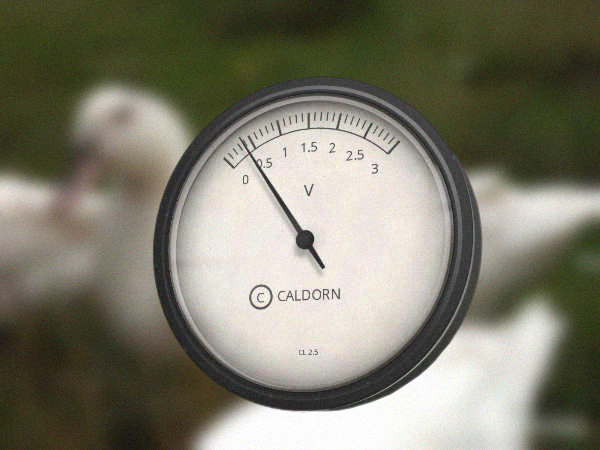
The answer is 0.4 V
